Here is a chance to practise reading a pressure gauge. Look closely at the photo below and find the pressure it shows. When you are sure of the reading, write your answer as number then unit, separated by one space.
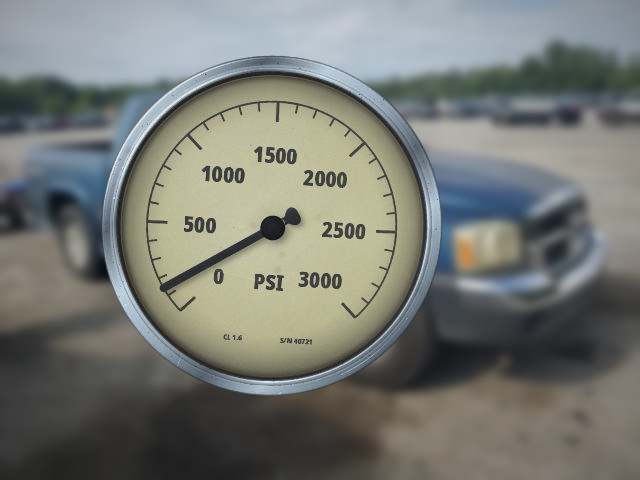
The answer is 150 psi
